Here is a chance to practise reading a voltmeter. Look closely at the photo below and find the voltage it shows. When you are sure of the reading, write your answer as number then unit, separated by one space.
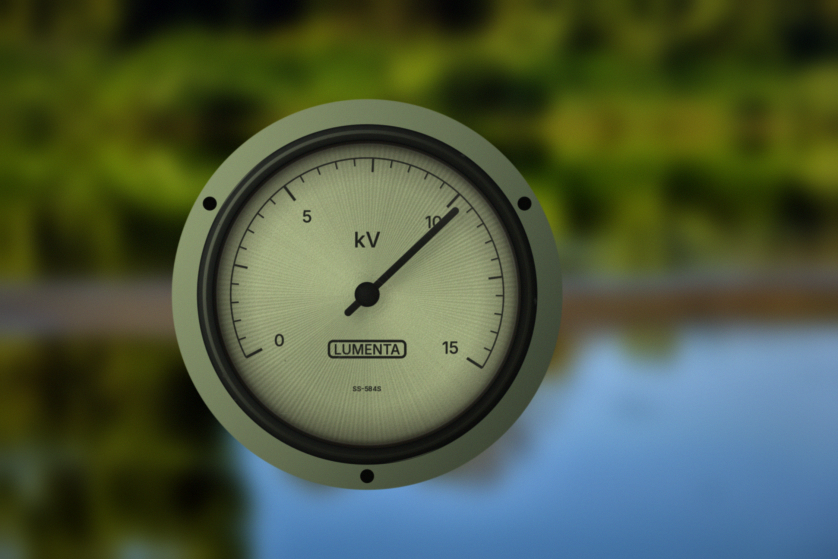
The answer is 10.25 kV
